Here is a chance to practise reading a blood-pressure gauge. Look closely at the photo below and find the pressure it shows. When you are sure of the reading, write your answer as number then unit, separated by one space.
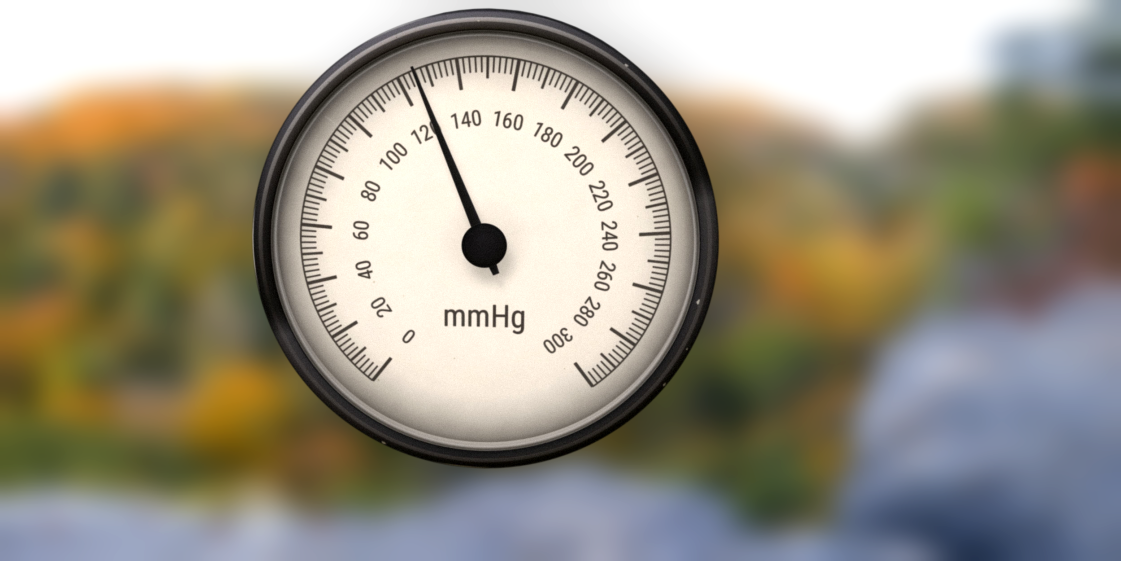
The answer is 126 mmHg
